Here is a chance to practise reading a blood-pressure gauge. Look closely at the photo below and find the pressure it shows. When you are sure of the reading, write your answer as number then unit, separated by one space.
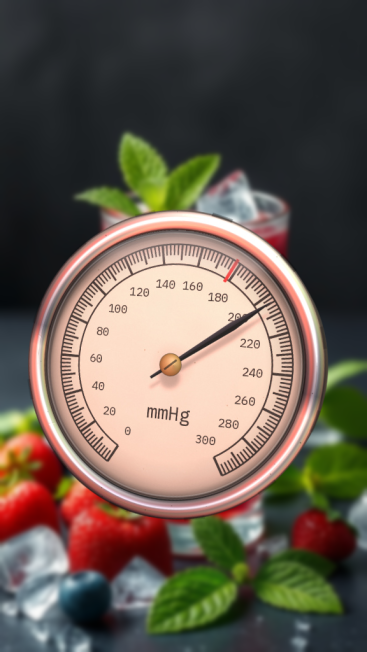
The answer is 204 mmHg
